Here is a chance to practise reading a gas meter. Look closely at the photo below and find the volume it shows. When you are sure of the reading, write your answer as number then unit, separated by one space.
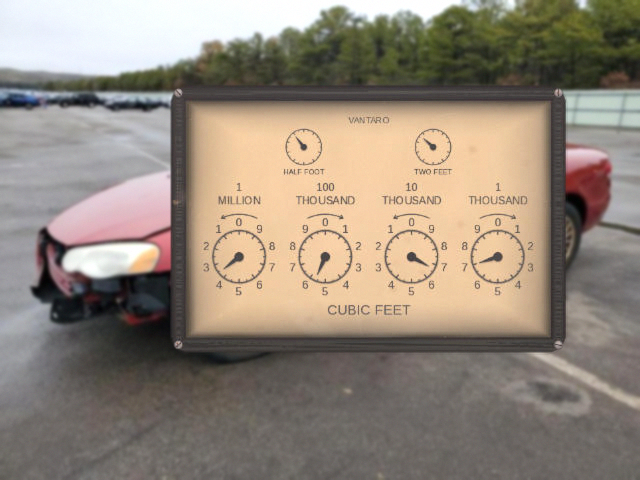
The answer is 356700 ft³
